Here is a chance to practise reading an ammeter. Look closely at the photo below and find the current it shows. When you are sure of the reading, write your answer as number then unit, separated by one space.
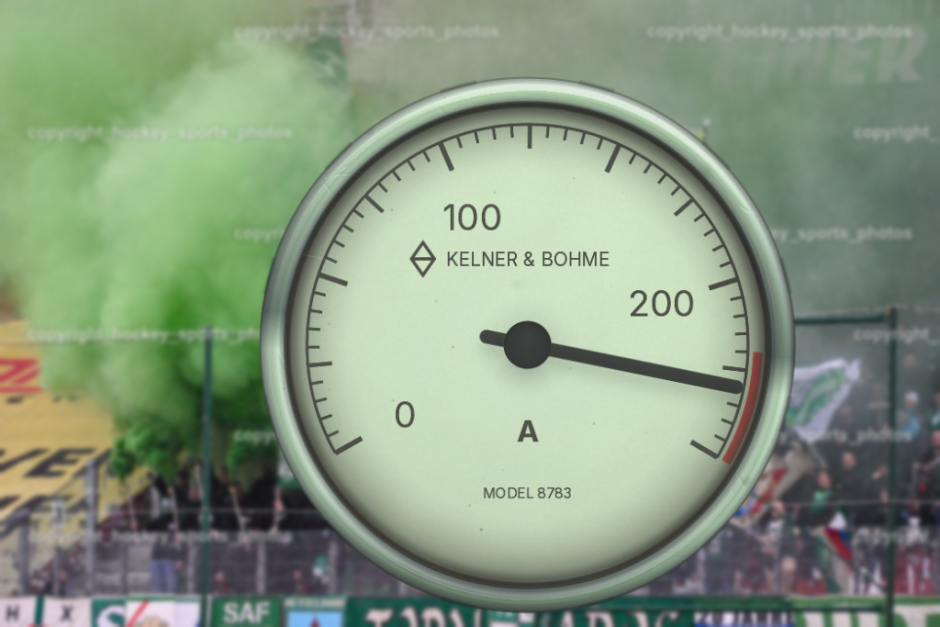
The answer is 230 A
